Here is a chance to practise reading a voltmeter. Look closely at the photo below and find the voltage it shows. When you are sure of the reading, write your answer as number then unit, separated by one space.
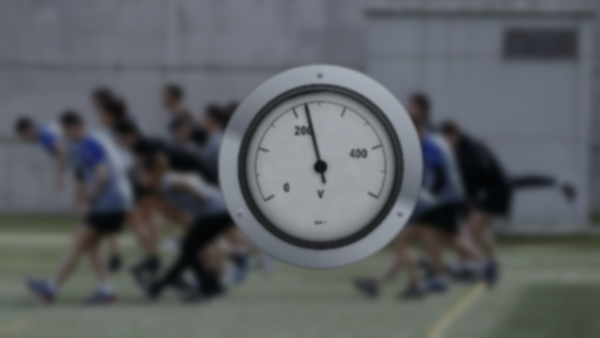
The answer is 225 V
